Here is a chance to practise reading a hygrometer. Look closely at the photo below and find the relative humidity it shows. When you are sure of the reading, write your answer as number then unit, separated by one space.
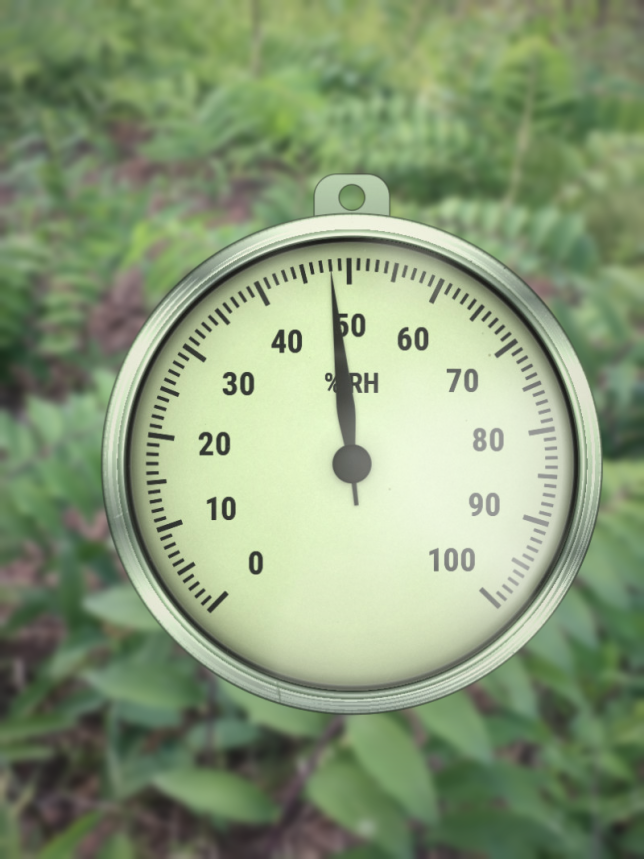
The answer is 48 %
